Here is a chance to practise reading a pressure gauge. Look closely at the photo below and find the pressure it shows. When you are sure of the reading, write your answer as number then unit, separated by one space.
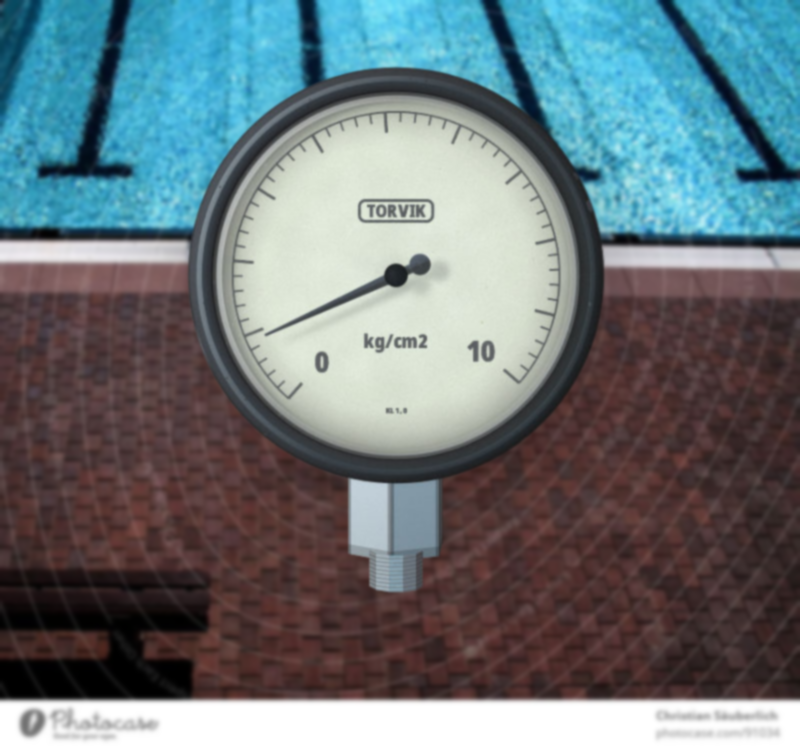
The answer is 0.9 kg/cm²
